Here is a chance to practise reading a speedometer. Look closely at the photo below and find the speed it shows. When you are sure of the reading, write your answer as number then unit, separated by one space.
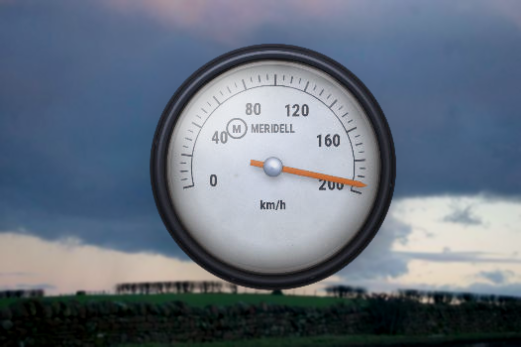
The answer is 195 km/h
